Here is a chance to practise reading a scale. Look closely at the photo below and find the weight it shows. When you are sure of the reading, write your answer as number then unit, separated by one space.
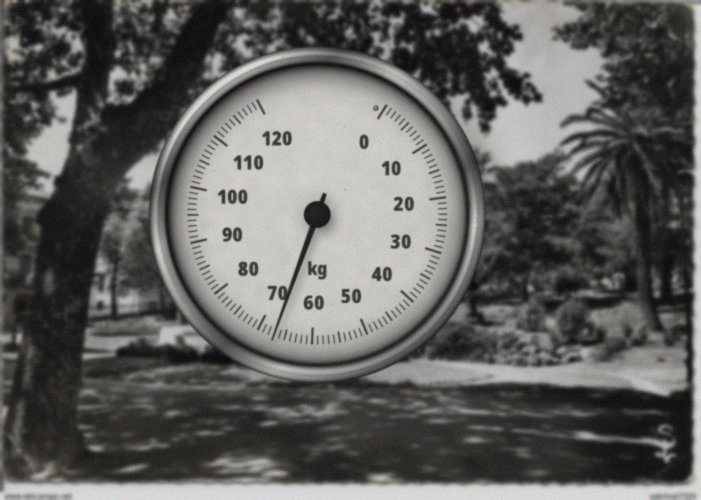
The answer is 67 kg
